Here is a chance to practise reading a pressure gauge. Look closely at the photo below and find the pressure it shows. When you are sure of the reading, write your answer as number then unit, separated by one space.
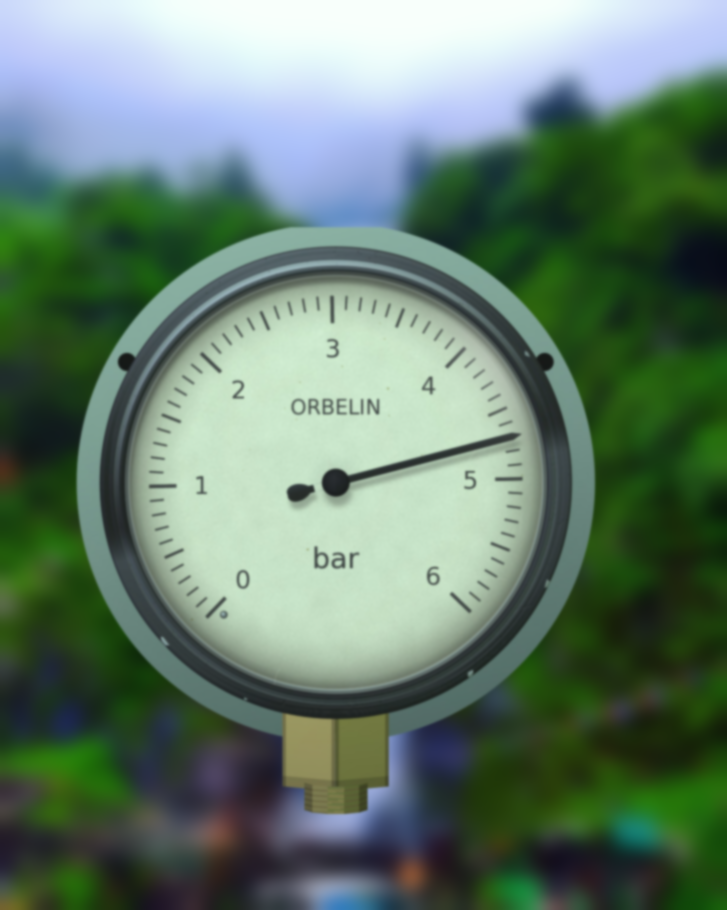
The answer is 4.7 bar
